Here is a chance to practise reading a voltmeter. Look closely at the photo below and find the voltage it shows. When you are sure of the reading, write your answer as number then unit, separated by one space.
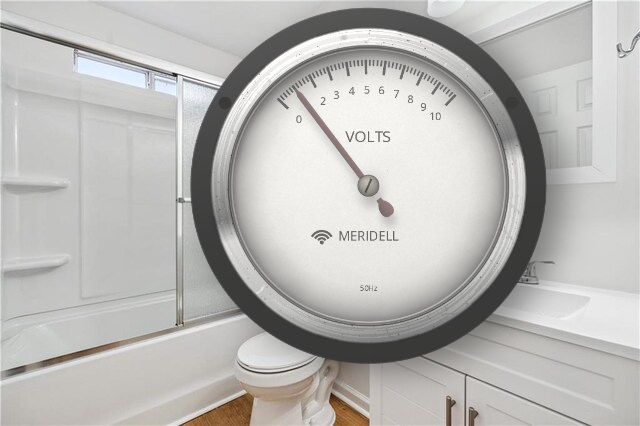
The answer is 1 V
